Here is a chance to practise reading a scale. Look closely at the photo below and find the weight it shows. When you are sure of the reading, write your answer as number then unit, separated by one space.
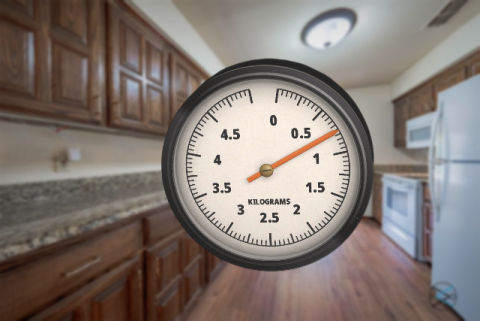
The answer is 0.75 kg
